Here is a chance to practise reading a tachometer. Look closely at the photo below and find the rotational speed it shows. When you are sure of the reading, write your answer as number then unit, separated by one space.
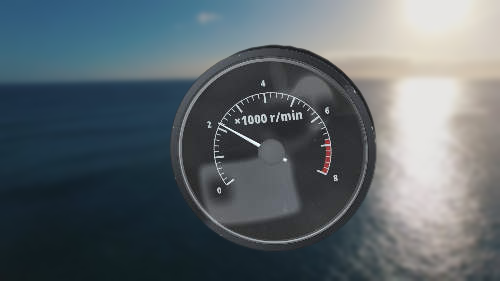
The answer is 2200 rpm
